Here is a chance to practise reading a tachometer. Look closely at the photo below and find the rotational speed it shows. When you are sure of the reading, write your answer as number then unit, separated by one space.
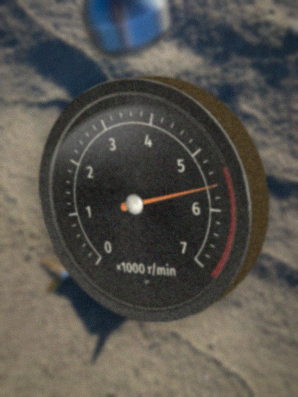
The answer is 5600 rpm
